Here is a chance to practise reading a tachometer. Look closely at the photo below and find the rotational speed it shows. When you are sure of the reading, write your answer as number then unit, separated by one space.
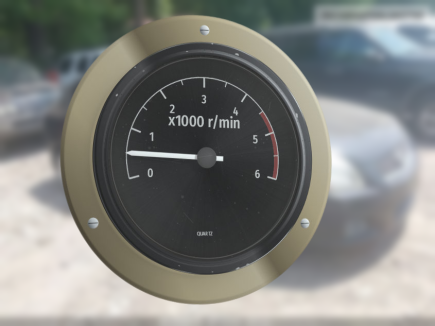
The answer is 500 rpm
